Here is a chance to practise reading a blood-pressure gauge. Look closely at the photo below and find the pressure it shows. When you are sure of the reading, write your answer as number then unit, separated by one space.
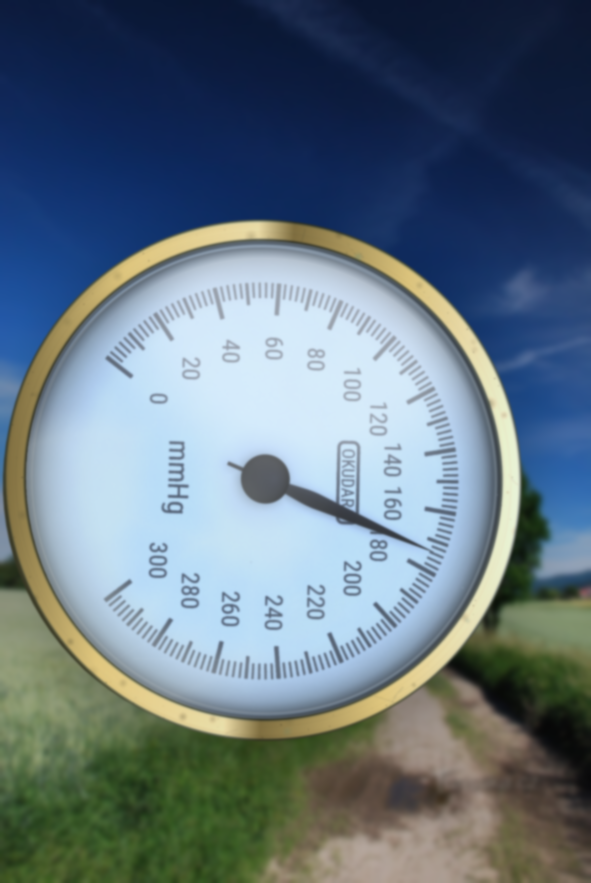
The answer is 174 mmHg
